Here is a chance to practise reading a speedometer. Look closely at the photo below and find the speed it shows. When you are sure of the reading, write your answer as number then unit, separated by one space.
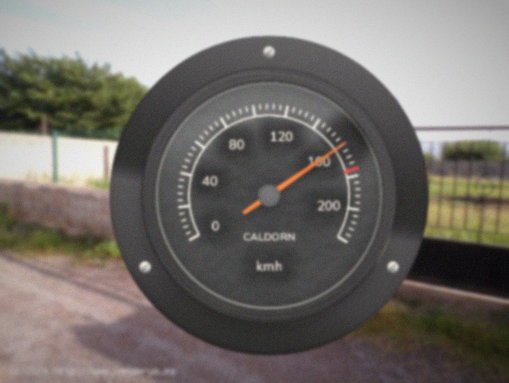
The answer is 160 km/h
